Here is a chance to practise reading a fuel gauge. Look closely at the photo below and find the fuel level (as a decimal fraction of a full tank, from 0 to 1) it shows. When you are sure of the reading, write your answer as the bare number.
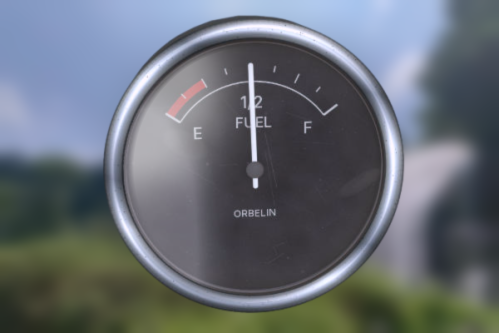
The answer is 0.5
